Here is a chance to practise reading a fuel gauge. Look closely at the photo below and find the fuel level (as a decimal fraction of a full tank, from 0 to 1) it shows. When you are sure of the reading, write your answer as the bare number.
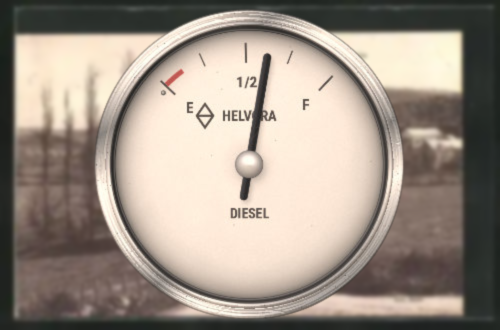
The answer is 0.625
